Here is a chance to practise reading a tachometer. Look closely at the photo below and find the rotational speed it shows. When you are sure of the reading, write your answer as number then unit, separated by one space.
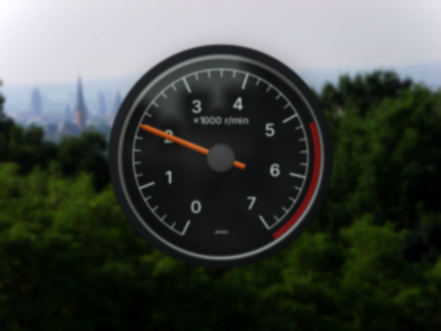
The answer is 2000 rpm
